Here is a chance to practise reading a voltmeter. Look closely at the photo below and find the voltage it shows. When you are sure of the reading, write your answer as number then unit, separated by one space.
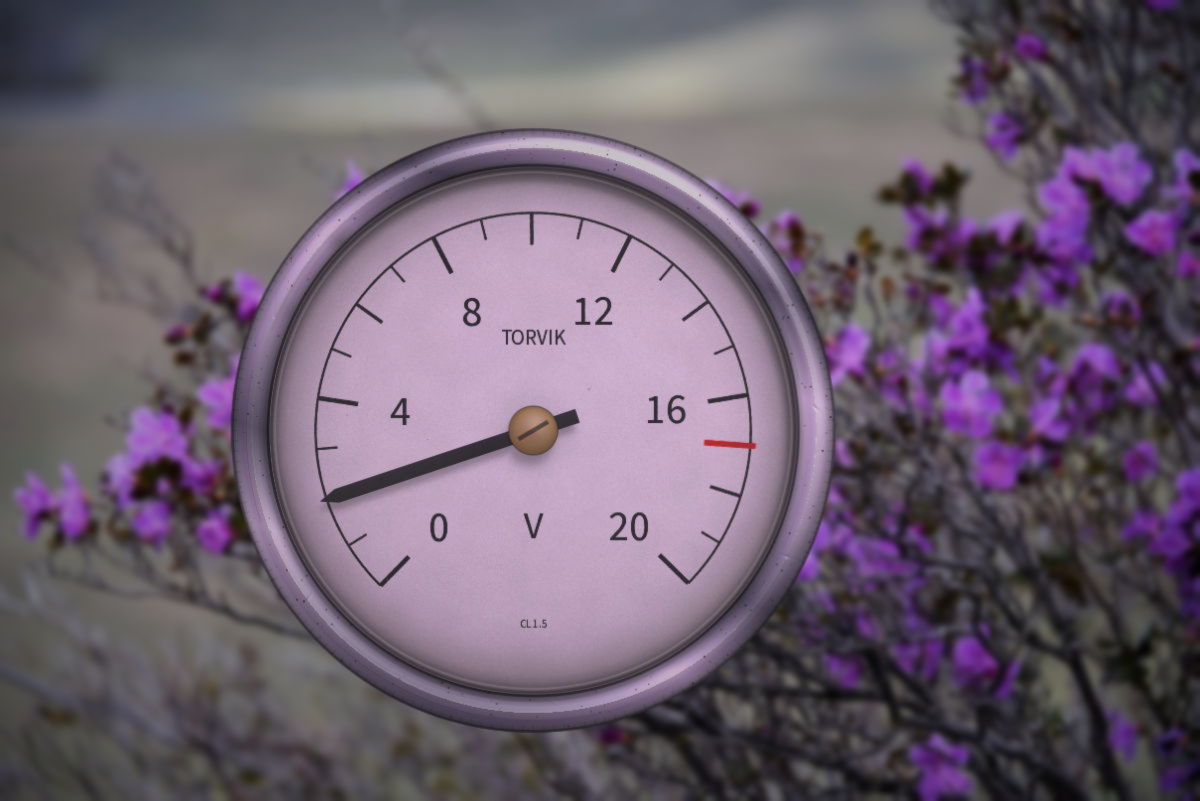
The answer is 2 V
